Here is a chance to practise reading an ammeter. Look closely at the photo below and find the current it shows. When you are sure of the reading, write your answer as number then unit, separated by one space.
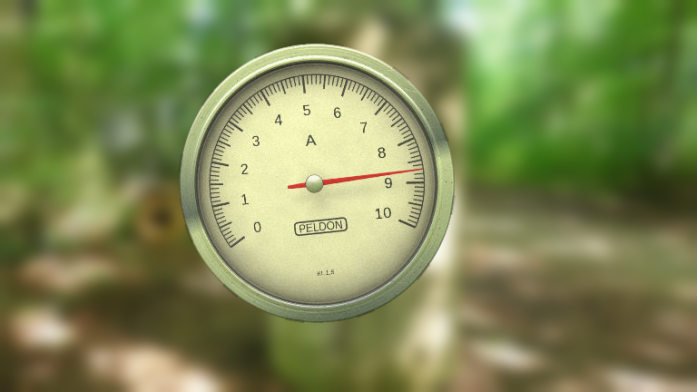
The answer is 8.7 A
